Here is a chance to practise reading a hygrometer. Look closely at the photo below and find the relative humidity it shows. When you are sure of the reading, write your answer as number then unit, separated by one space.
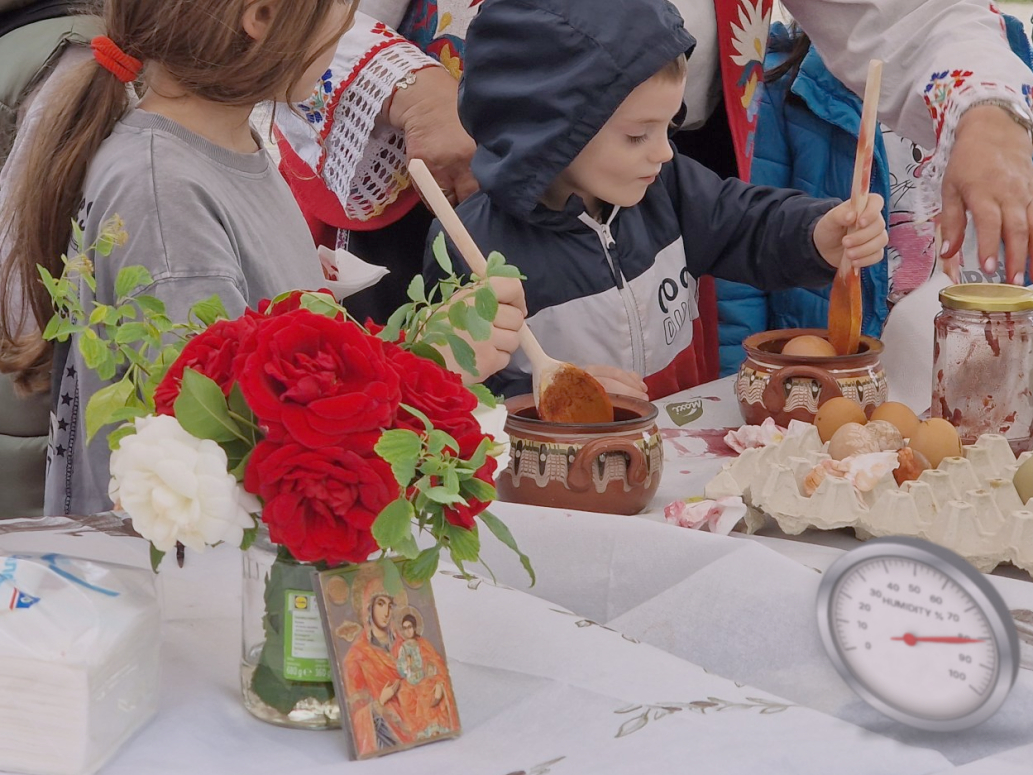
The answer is 80 %
